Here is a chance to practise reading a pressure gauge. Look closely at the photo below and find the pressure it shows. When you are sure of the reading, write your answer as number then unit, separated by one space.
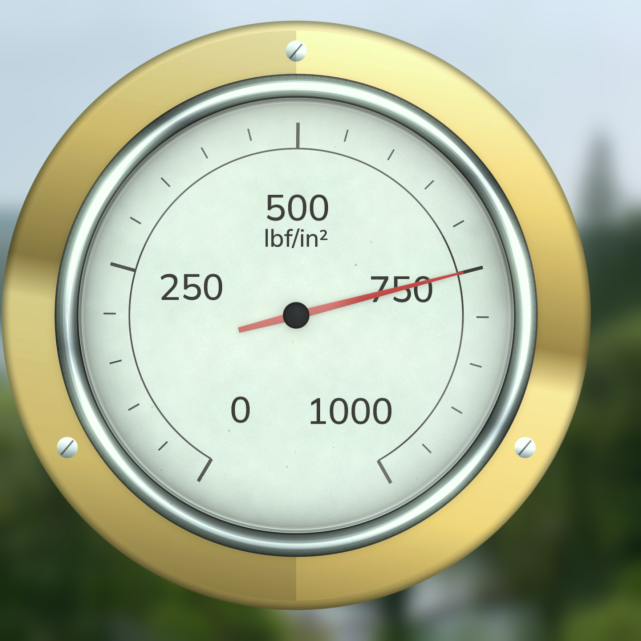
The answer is 750 psi
